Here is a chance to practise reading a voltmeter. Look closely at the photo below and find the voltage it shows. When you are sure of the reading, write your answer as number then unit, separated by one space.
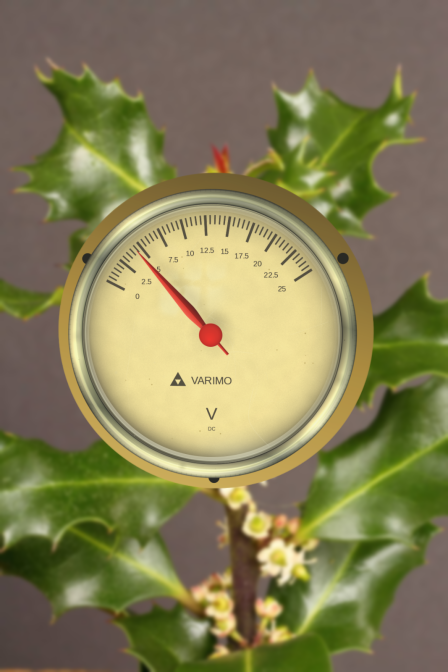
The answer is 4.5 V
